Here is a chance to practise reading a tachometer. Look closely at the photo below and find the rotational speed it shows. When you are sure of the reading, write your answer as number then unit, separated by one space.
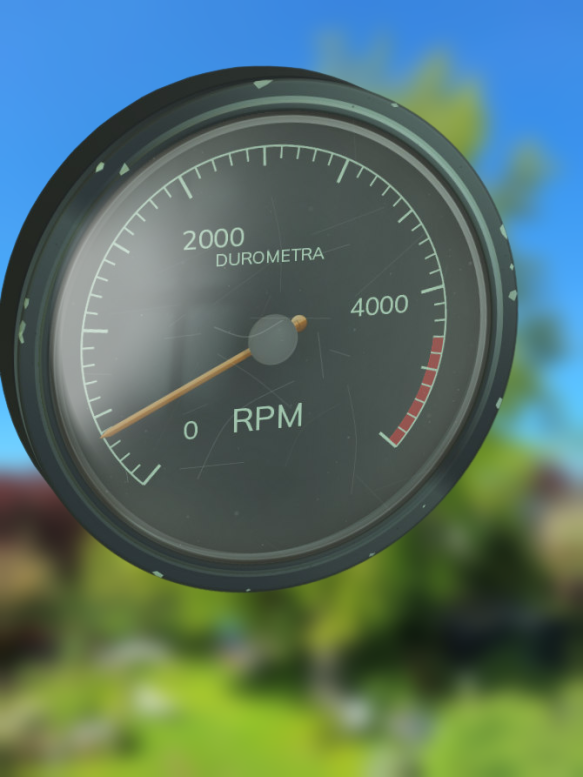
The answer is 400 rpm
